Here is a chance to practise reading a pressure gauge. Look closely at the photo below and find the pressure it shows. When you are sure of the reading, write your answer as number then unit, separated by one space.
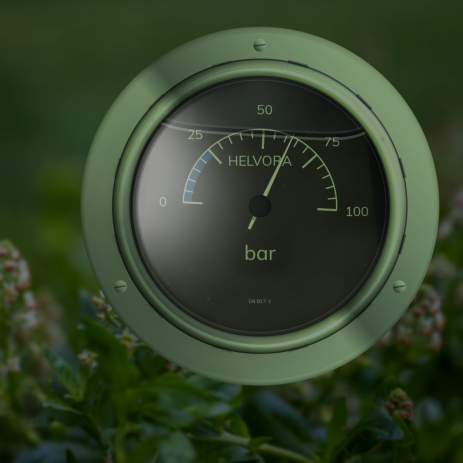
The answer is 62.5 bar
